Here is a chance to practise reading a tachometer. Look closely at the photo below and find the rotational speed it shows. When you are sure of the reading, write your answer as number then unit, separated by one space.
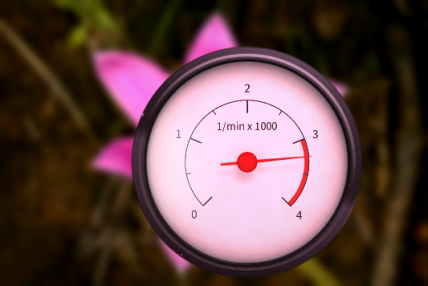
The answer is 3250 rpm
